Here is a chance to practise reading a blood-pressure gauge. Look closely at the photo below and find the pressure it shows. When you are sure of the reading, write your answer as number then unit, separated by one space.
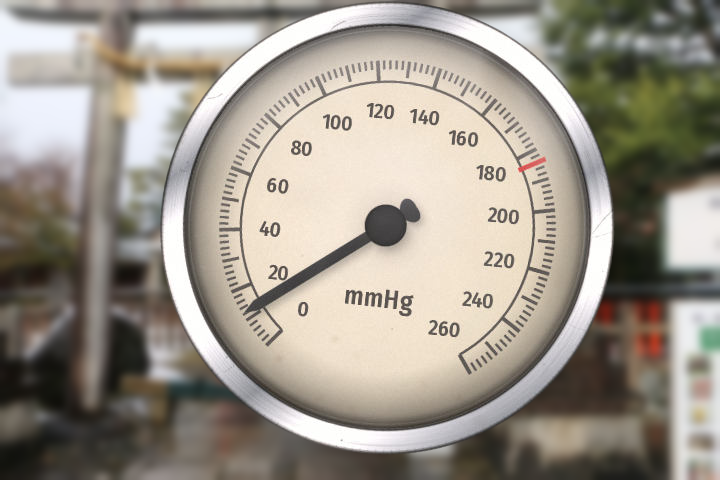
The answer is 12 mmHg
